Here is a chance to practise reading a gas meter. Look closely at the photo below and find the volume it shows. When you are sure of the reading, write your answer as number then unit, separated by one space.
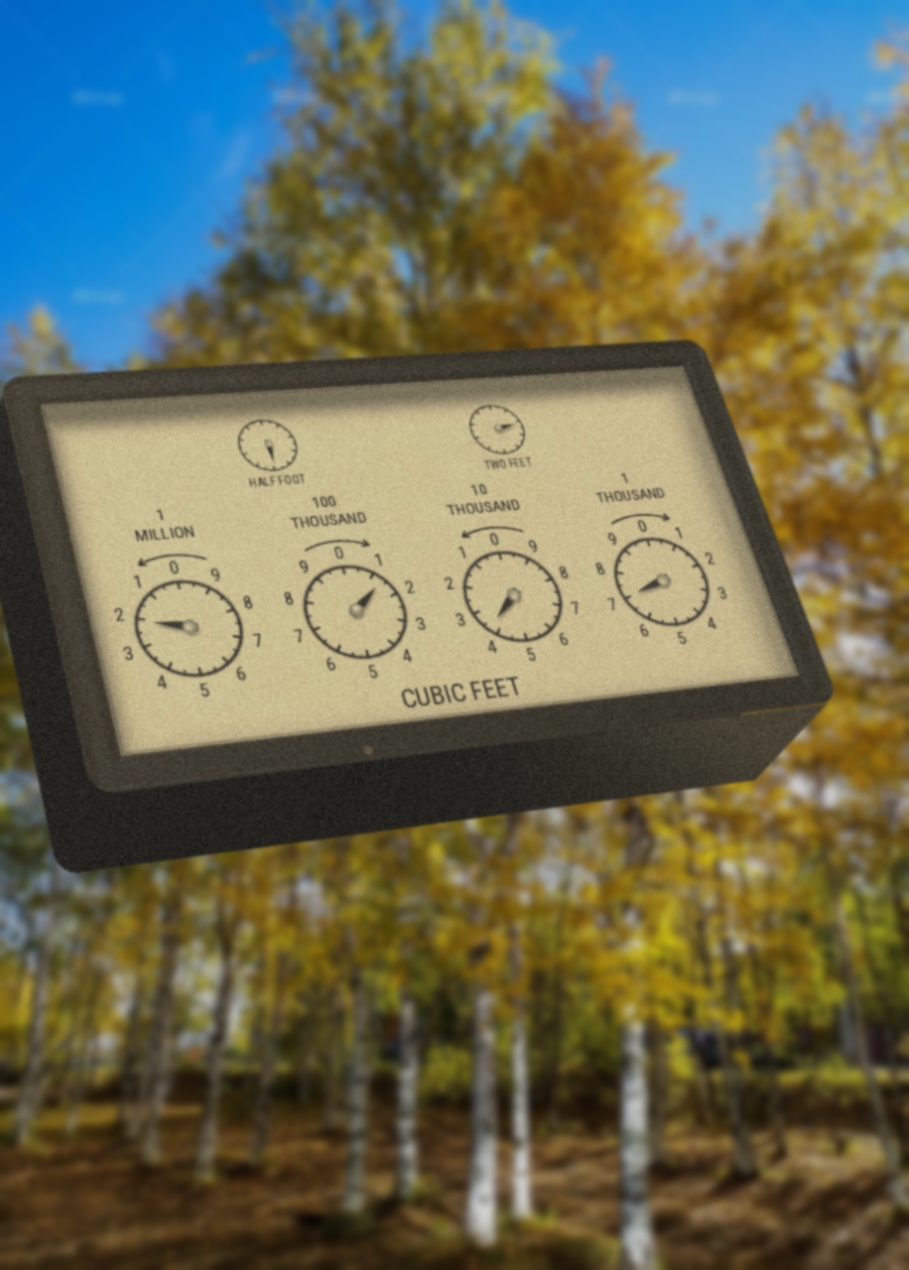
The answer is 213700 ft³
